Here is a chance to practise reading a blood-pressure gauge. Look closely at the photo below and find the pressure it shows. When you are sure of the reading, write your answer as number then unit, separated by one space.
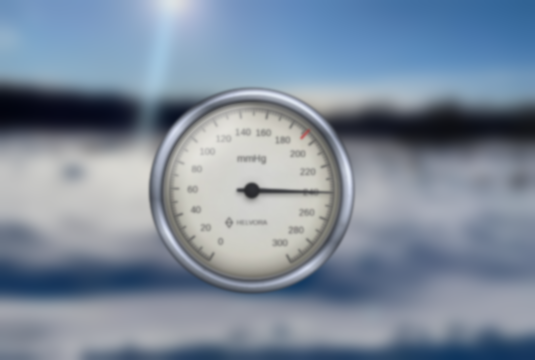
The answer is 240 mmHg
